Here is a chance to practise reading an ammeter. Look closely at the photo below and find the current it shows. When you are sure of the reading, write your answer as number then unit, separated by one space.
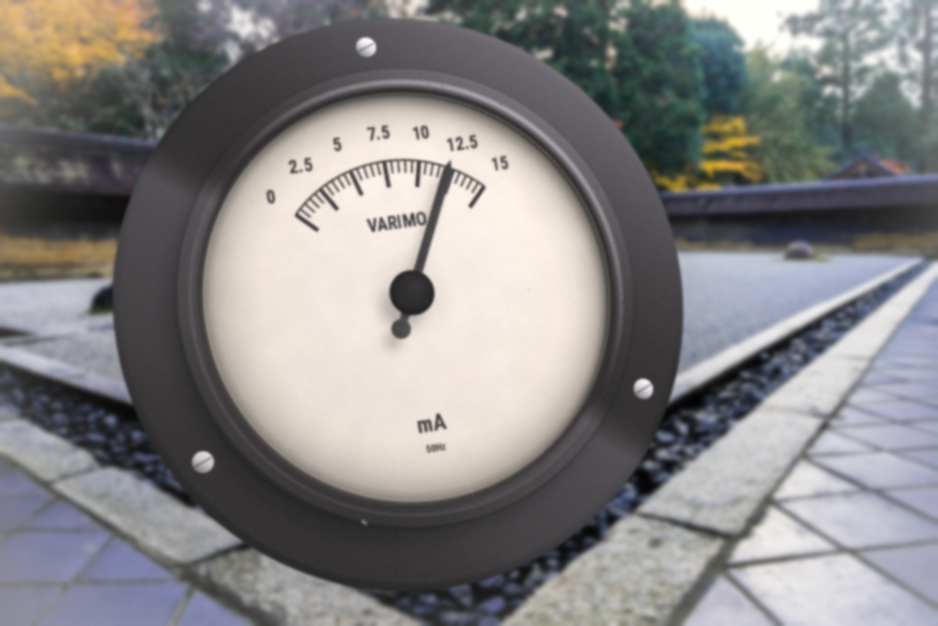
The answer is 12 mA
